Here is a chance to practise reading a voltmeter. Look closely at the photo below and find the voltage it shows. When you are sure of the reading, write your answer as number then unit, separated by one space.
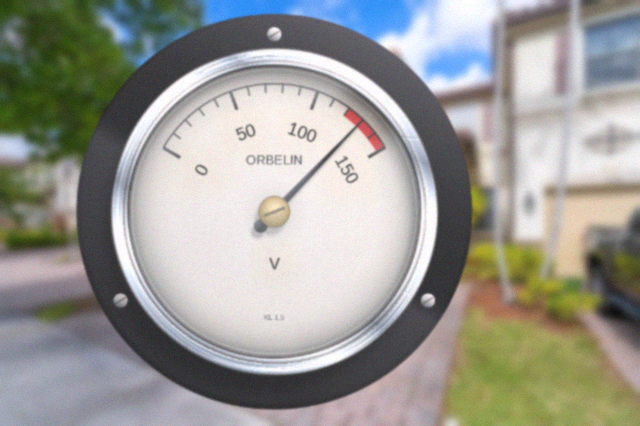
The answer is 130 V
